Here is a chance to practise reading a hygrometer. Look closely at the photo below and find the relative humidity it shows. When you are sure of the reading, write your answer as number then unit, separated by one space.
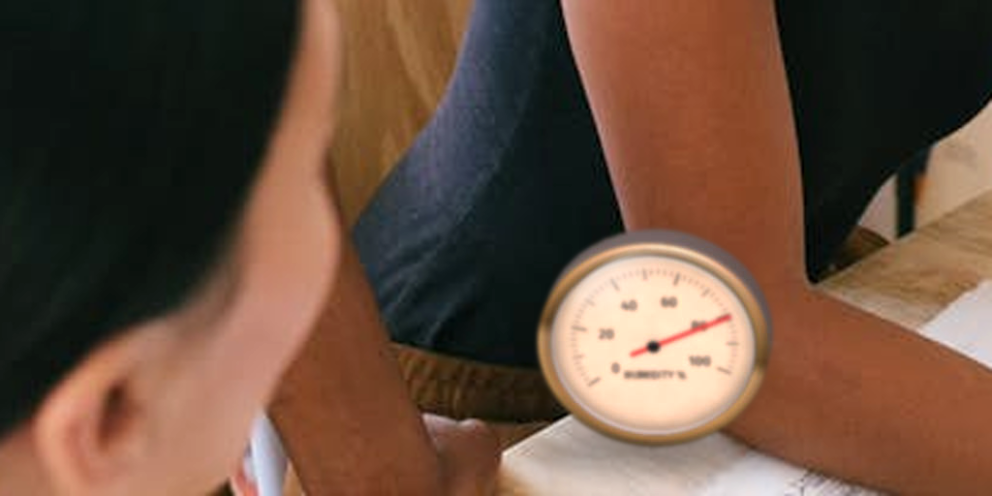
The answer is 80 %
